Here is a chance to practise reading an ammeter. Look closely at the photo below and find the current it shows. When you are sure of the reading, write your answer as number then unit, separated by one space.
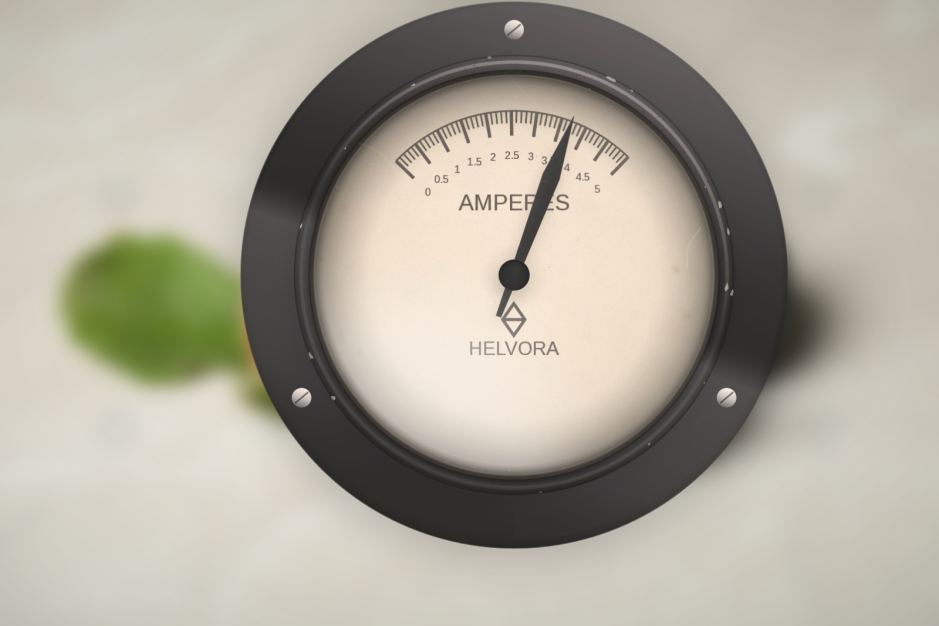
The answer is 3.7 A
